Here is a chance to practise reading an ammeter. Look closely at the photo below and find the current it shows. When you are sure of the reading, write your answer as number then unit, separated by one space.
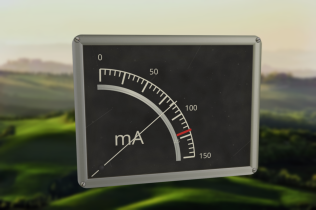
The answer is 85 mA
